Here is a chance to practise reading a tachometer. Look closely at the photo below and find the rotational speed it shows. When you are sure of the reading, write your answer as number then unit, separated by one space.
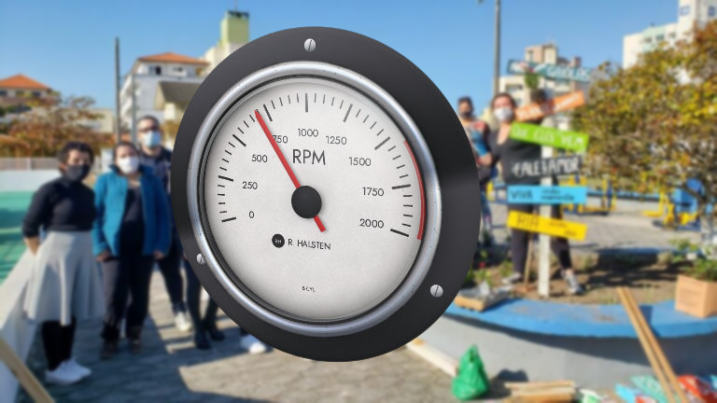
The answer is 700 rpm
